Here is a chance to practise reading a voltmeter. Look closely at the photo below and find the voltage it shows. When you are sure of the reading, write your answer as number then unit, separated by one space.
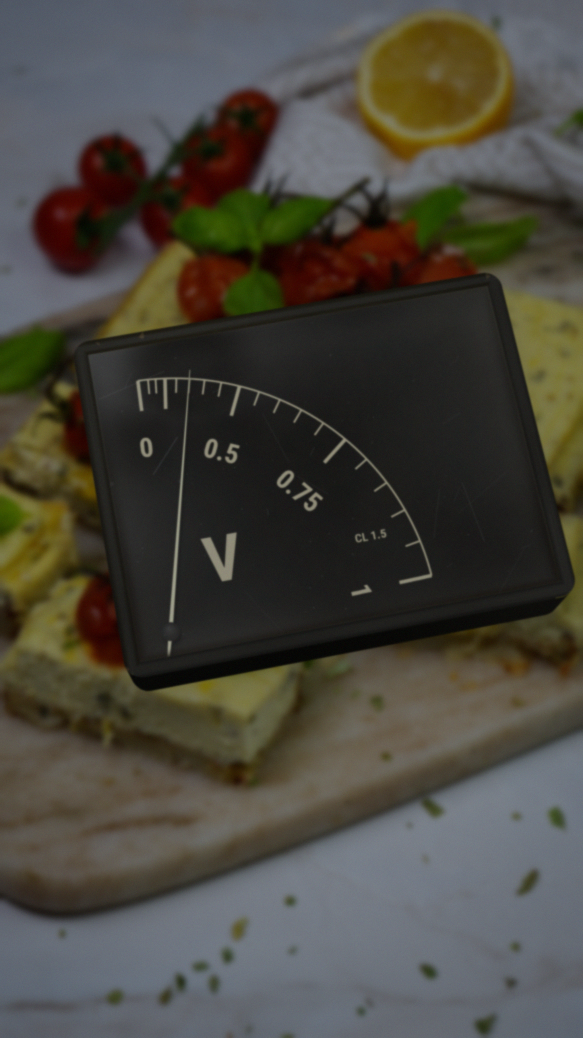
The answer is 0.35 V
